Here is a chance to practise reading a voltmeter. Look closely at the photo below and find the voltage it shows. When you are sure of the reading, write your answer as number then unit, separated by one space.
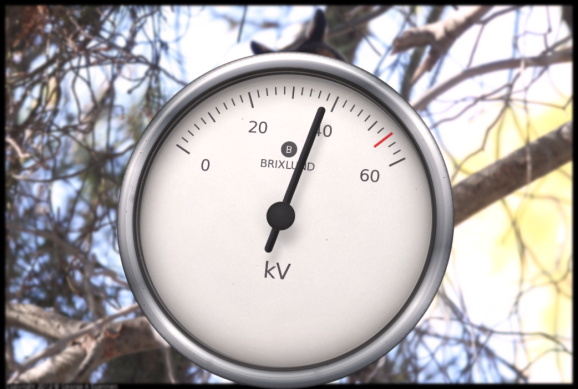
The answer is 38 kV
